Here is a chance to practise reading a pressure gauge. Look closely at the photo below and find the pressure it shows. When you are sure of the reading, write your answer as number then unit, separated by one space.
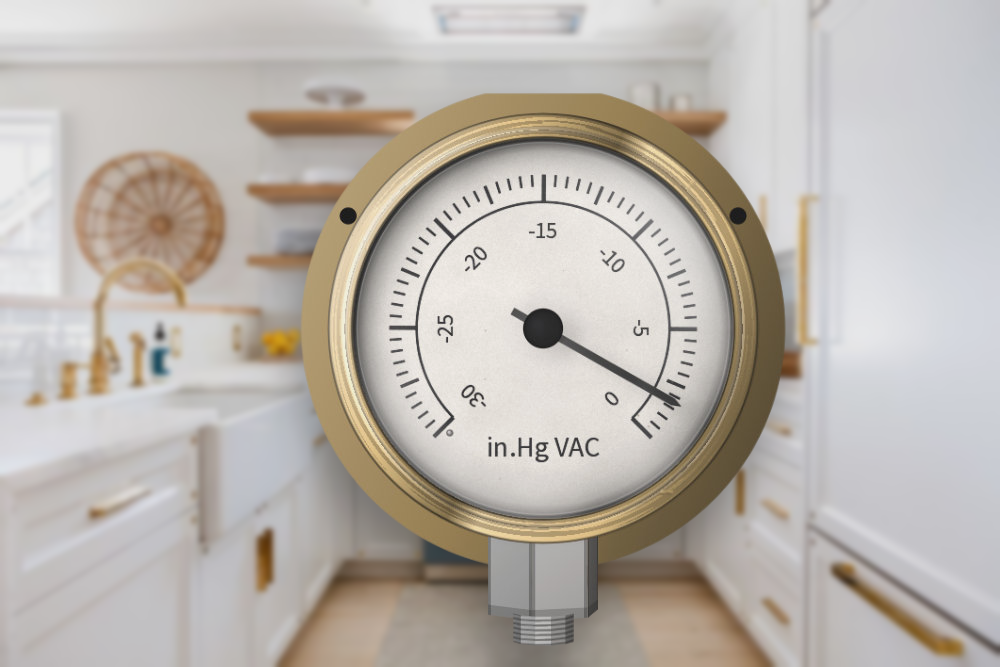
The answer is -1.75 inHg
